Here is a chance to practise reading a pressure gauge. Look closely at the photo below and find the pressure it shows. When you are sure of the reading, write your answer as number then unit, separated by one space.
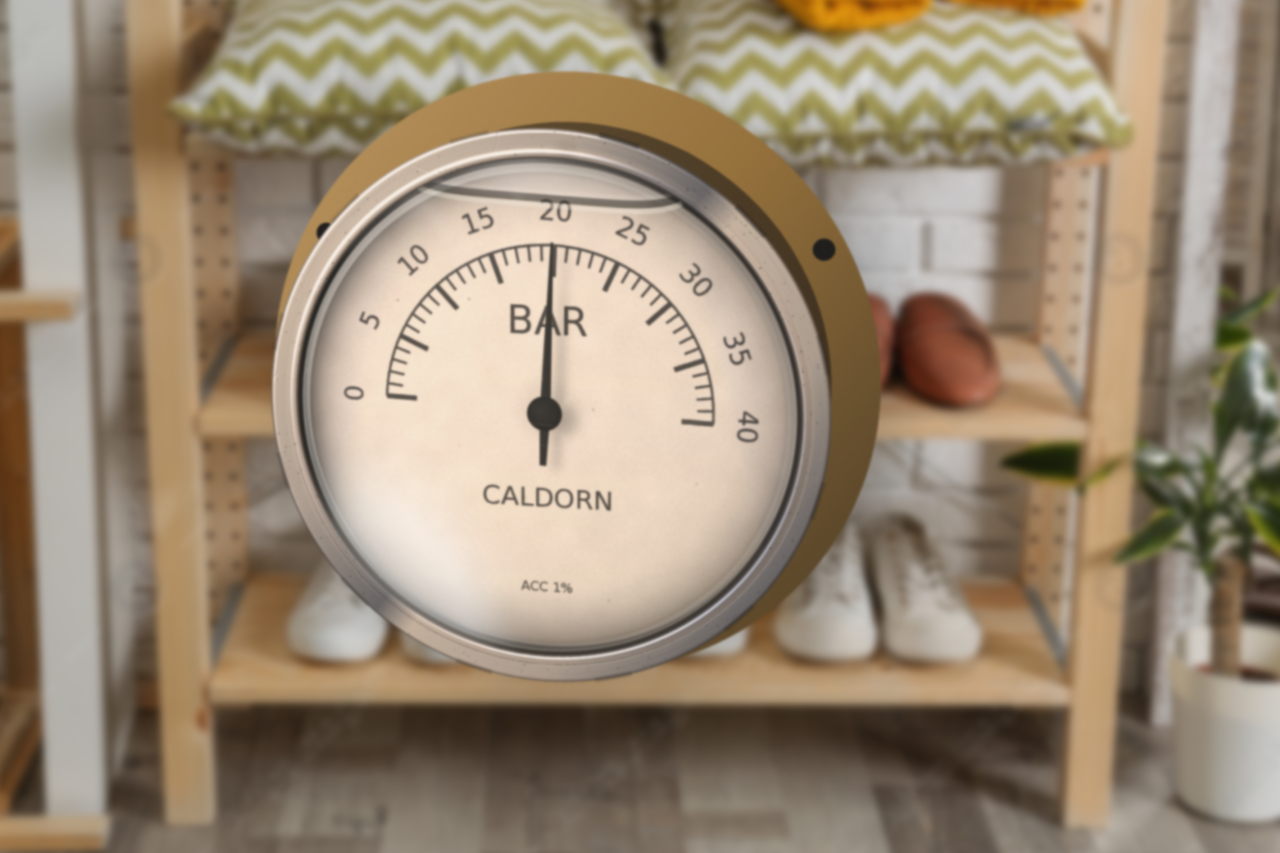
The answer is 20 bar
